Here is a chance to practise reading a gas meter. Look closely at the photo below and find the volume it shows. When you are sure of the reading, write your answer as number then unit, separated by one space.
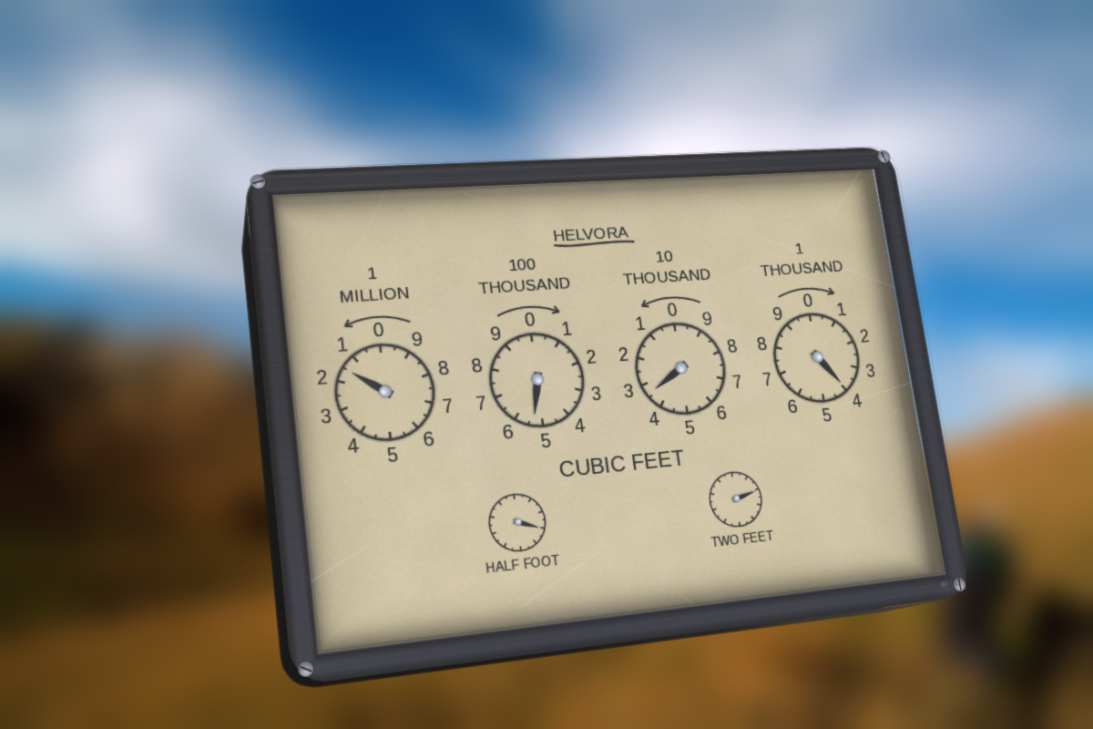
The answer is 153400 ft³
